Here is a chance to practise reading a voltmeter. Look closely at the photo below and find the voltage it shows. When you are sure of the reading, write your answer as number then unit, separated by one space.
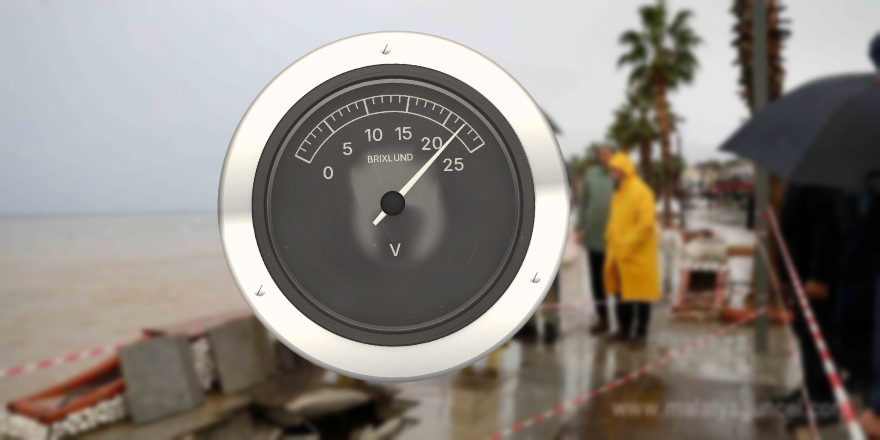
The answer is 22 V
